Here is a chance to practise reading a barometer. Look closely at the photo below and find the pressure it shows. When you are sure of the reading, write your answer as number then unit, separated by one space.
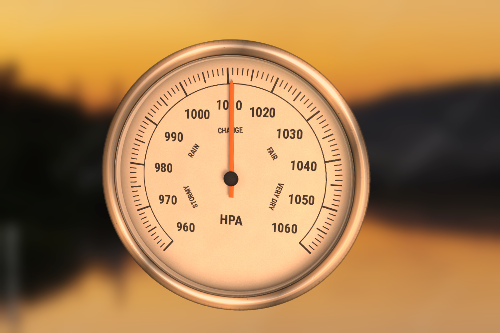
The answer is 1011 hPa
